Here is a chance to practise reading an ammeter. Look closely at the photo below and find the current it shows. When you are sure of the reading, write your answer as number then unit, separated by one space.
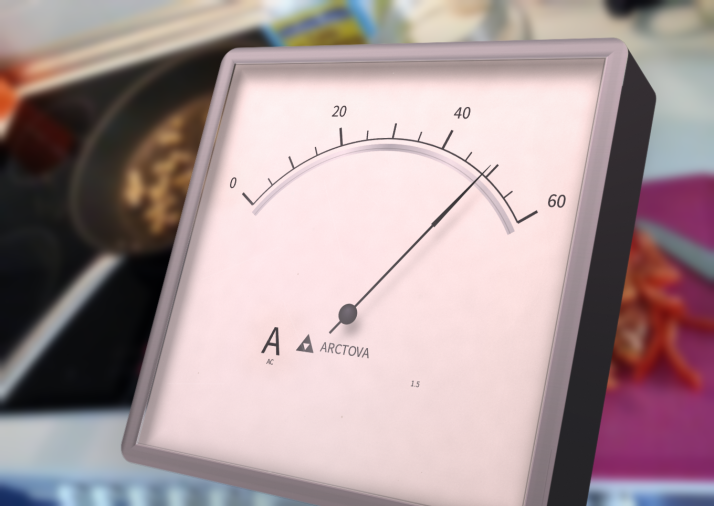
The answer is 50 A
